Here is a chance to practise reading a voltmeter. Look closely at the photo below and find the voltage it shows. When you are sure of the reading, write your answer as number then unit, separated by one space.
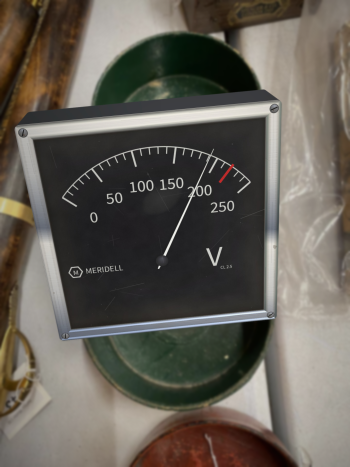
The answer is 190 V
